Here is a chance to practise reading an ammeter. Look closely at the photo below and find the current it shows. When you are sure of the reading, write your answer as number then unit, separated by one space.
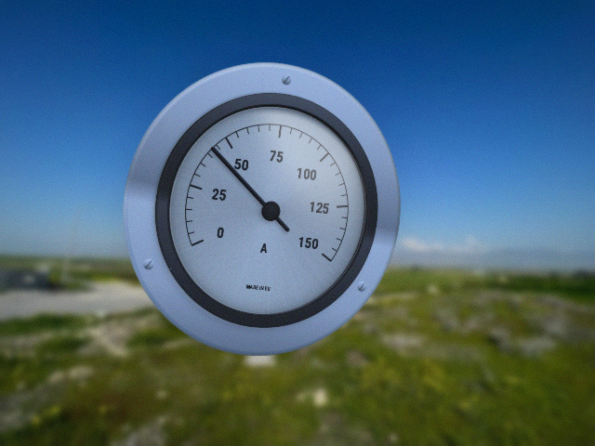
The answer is 42.5 A
